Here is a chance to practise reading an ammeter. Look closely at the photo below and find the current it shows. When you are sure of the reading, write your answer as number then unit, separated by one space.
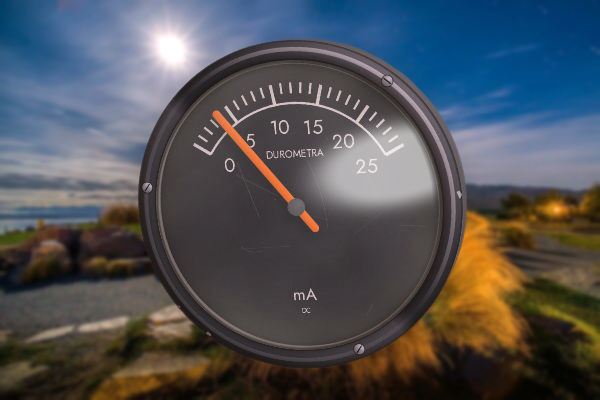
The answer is 4 mA
